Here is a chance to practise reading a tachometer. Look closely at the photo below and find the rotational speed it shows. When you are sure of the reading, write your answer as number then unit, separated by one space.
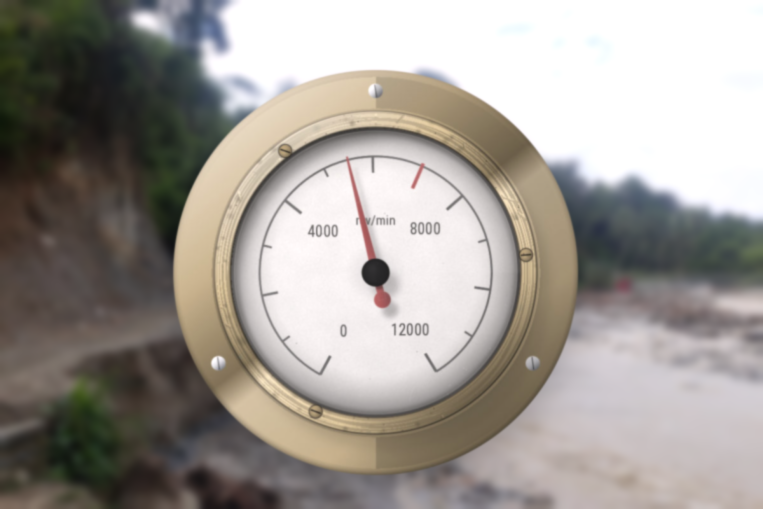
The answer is 5500 rpm
